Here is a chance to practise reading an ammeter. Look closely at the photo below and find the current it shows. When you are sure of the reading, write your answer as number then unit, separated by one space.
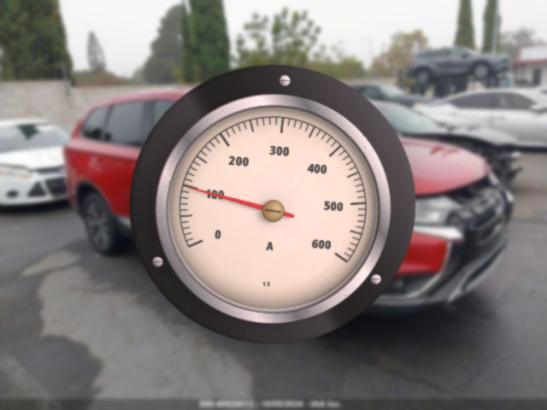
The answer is 100 A
